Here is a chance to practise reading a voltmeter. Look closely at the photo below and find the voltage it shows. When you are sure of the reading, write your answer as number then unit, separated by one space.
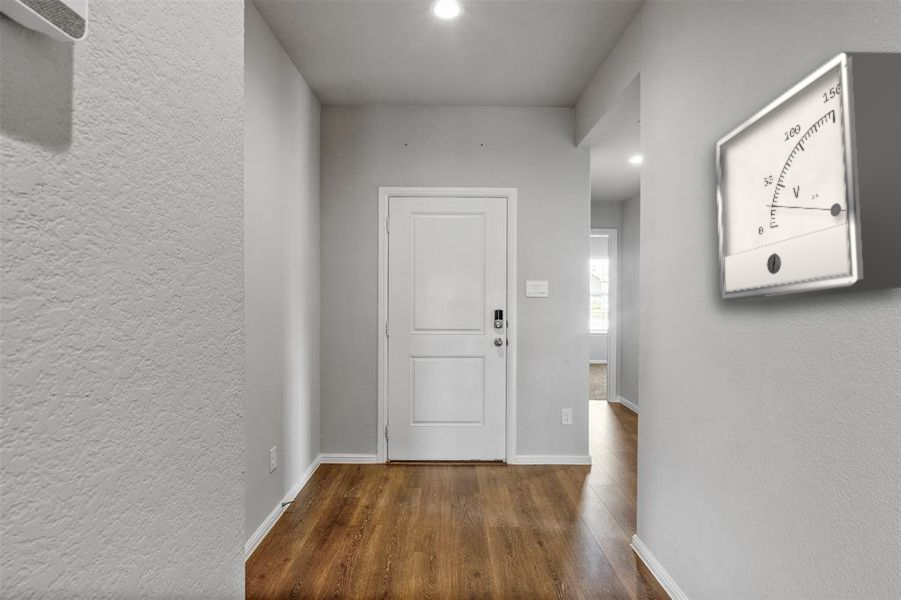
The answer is 25 V
